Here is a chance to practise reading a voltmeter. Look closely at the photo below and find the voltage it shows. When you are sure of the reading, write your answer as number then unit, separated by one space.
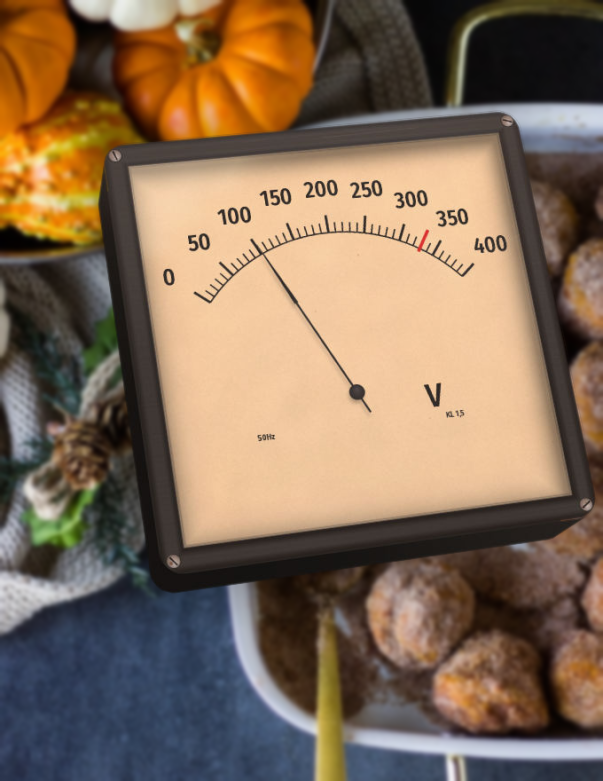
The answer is 100 V
